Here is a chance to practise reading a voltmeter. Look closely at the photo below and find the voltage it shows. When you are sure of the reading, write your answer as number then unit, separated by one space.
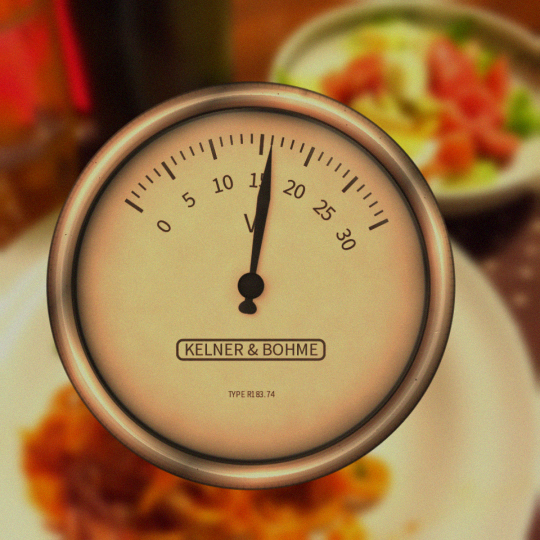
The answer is 16 V
